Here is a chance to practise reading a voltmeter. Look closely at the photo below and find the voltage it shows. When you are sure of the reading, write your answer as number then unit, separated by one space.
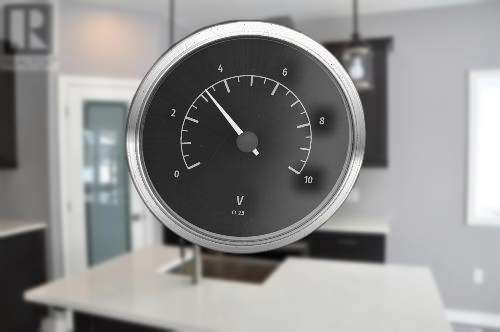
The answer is 3.25 V
